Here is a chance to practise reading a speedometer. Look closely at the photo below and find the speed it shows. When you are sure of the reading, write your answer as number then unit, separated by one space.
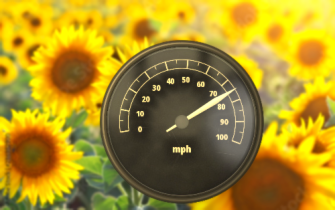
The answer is 75 mph
